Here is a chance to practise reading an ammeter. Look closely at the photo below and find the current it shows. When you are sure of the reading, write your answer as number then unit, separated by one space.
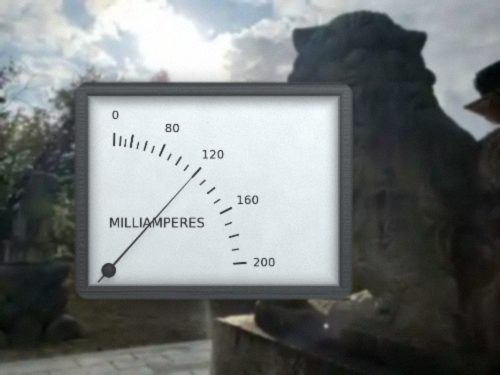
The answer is 120 mA
